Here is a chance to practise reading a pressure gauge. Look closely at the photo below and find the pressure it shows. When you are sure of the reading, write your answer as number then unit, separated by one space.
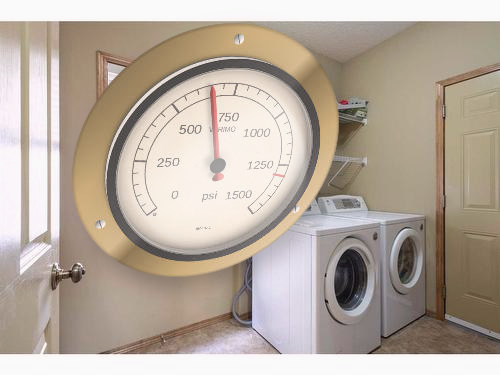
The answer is 650 psi
